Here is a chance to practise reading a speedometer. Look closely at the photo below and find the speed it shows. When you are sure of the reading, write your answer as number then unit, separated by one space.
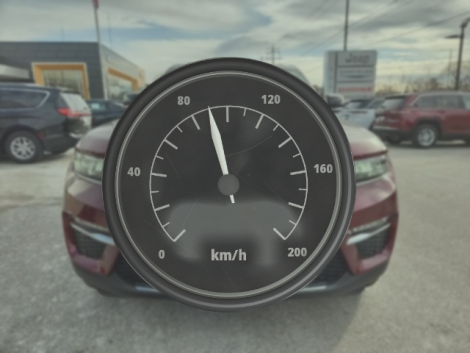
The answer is 90 km/h
